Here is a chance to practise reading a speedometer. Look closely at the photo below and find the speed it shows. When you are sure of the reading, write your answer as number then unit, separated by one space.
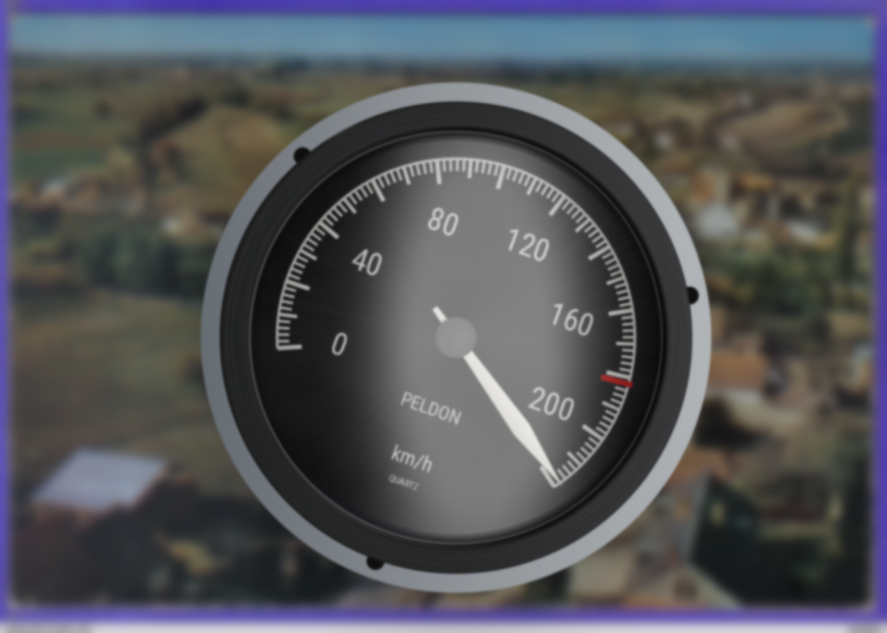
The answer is 218 km/h
